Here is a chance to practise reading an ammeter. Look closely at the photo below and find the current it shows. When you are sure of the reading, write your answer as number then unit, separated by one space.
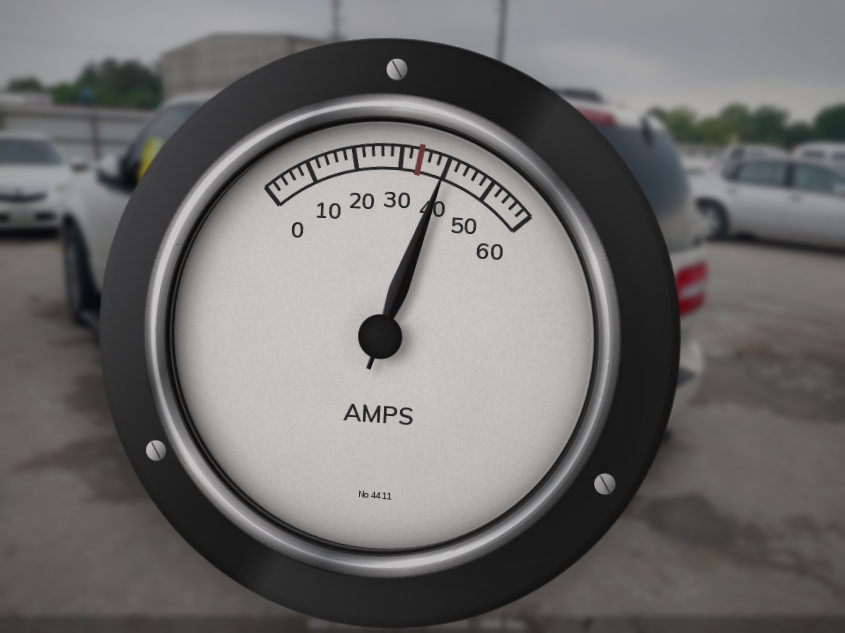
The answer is 40 A
